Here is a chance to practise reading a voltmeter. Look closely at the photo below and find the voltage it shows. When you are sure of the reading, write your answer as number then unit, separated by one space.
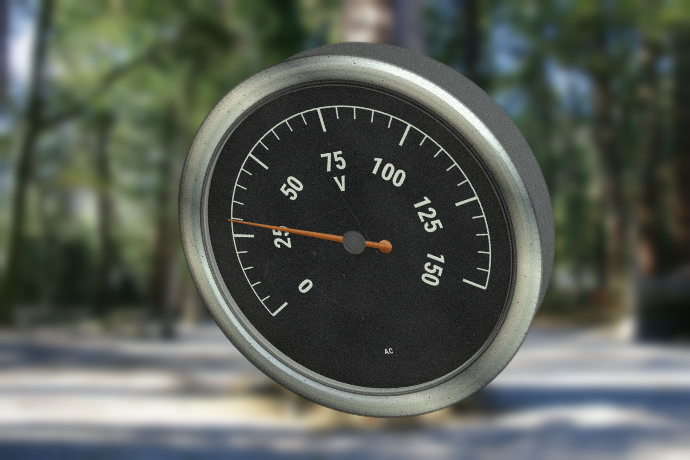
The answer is 30 V
